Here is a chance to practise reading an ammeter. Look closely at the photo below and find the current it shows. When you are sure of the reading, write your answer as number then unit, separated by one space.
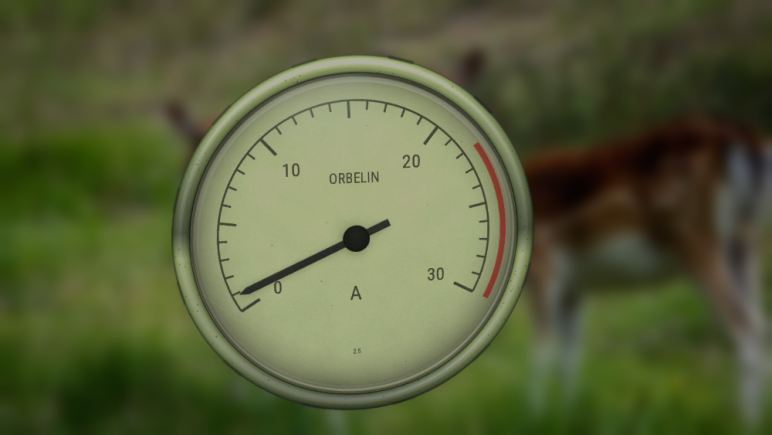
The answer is 1 A
